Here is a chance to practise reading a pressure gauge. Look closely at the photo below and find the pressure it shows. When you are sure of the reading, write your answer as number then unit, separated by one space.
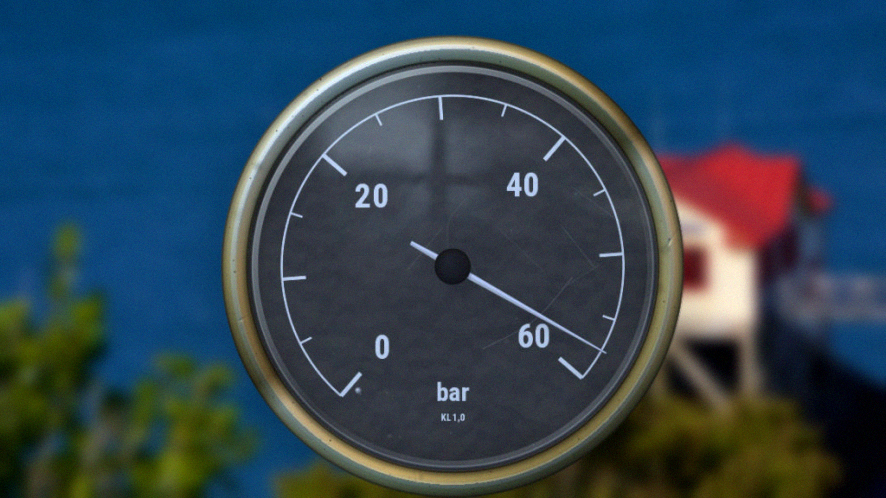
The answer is 57.5 bar
